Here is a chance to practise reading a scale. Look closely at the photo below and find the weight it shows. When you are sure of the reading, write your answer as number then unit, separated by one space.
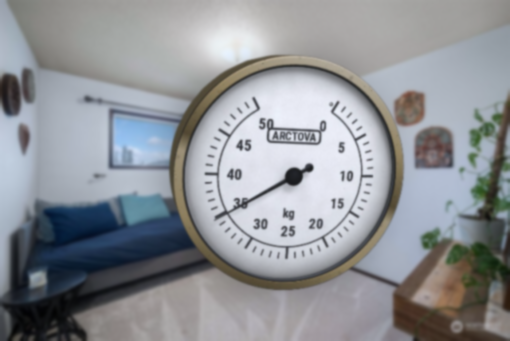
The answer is 35 kg
